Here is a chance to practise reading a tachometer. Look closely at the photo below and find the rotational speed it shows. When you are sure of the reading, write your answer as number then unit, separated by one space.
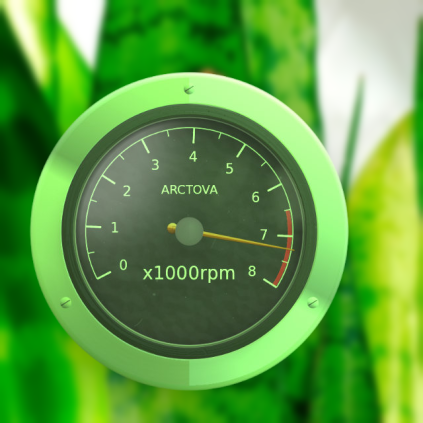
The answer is 7250 rpm
